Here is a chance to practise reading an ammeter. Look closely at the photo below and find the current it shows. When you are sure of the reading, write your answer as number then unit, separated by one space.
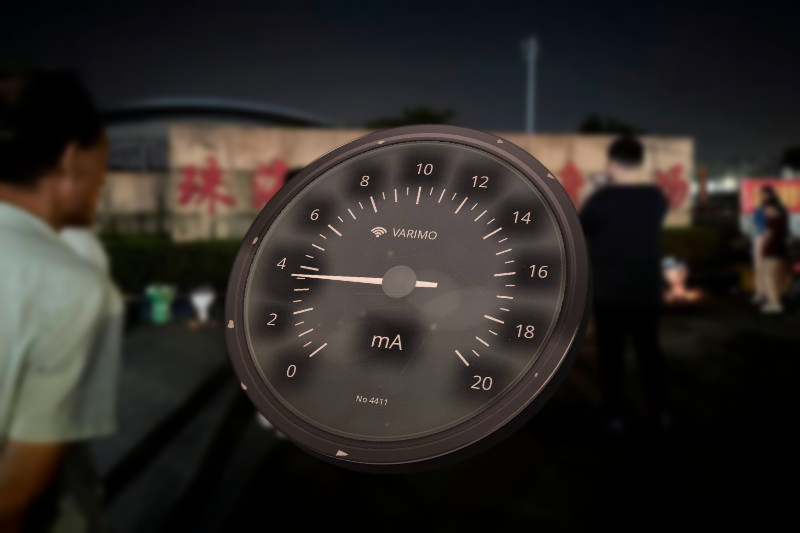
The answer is 3.5 mA
